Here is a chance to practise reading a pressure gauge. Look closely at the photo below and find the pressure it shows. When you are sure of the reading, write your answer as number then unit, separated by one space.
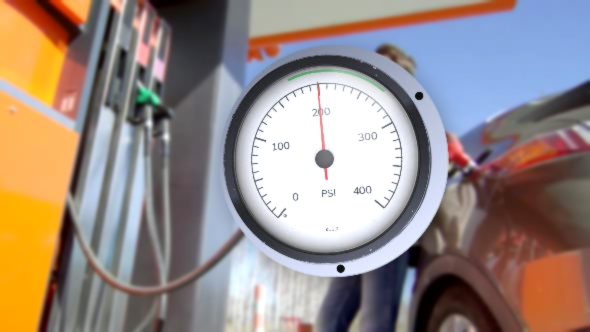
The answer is 200 psi
